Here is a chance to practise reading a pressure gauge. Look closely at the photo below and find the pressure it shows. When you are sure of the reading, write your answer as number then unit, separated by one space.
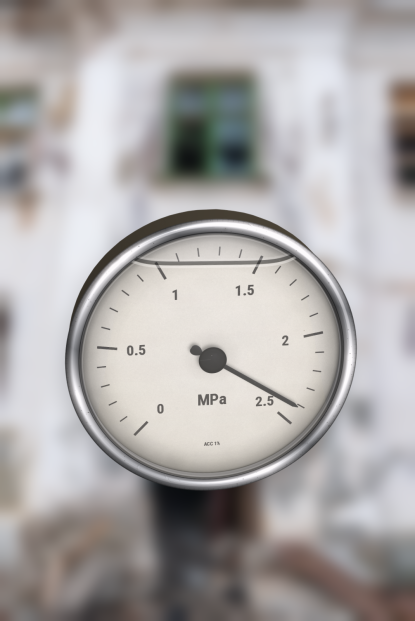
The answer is 2.4 MPa
